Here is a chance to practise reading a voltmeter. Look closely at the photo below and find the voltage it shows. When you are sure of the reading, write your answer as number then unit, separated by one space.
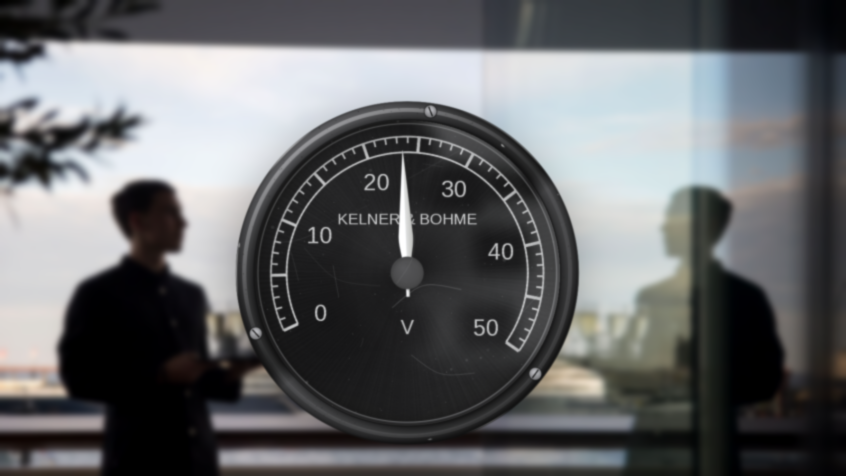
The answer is 23.5 V
